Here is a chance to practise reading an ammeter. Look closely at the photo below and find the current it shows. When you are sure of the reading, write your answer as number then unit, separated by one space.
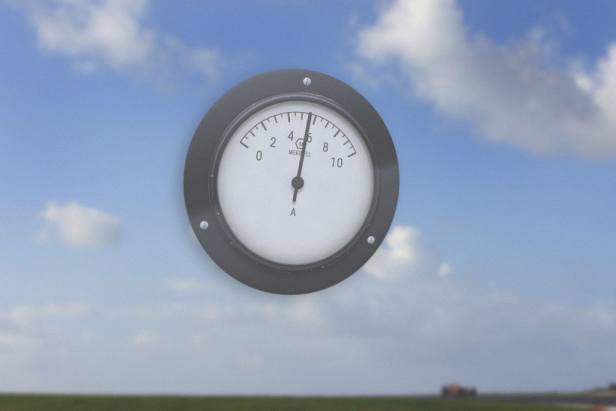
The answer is 5.5 A
